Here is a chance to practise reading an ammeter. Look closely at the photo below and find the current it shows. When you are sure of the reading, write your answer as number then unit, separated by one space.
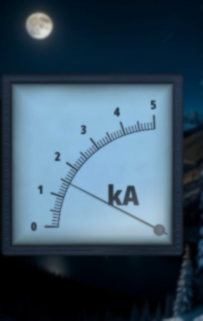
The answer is 1.5 kA
